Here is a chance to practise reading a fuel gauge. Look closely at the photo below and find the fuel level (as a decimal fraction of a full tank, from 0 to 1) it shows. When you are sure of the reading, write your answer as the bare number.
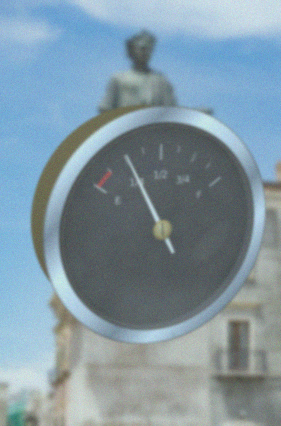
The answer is 0.25
